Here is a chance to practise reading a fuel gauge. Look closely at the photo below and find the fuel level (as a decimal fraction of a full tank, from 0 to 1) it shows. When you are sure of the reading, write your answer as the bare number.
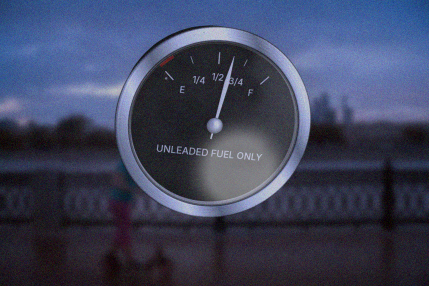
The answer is 0.625
